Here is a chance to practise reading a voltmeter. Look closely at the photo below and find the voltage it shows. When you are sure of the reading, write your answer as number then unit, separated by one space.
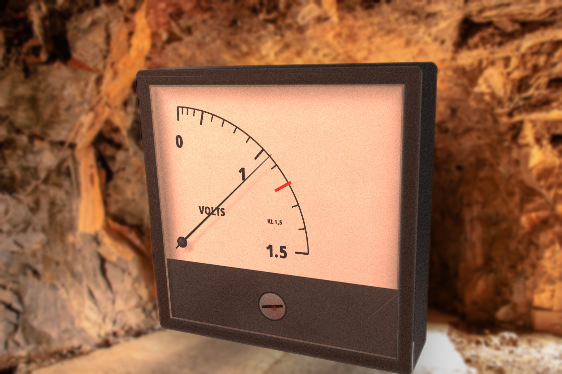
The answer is 1.05 V
